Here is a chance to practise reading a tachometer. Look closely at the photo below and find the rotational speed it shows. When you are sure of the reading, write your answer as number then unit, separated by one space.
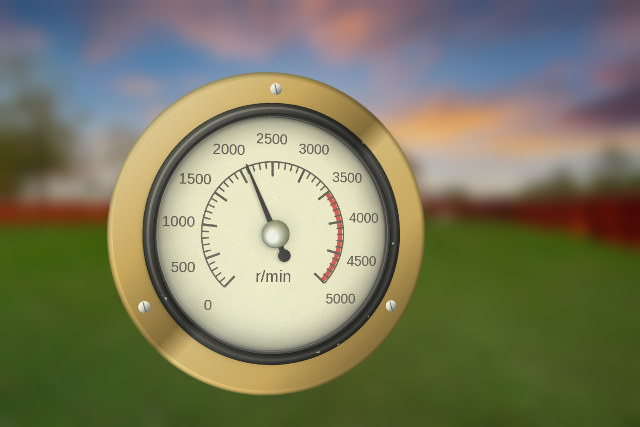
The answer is 2100 rpm
